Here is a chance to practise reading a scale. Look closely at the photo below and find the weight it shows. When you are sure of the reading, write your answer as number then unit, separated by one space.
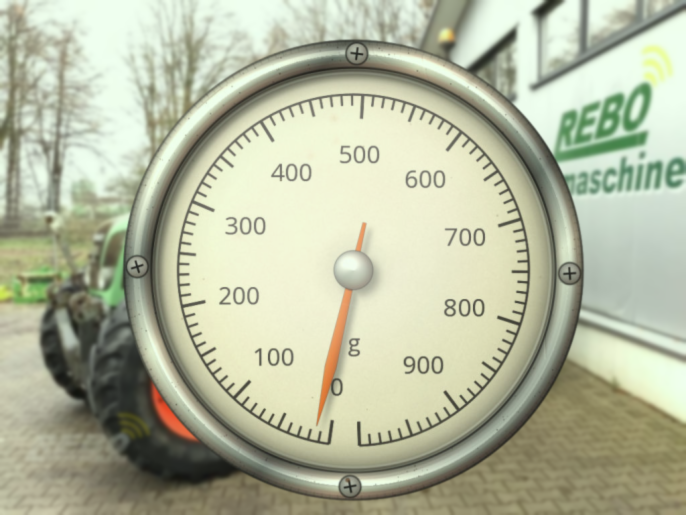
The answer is 15 g
